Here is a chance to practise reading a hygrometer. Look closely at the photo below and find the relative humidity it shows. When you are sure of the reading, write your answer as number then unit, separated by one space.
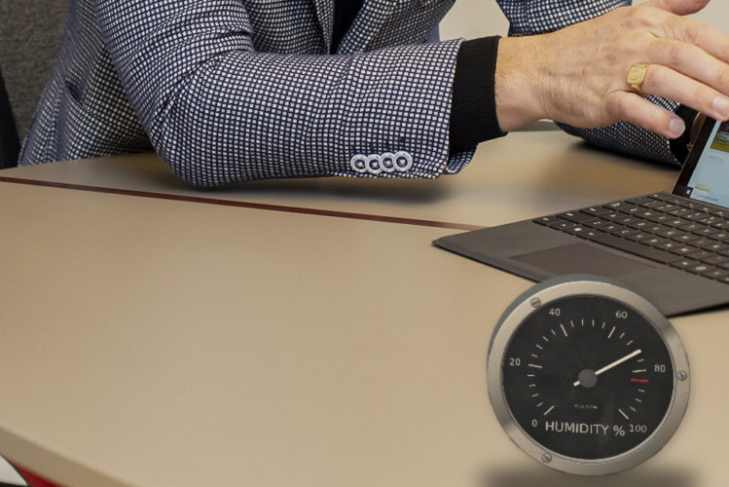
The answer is 72 %
